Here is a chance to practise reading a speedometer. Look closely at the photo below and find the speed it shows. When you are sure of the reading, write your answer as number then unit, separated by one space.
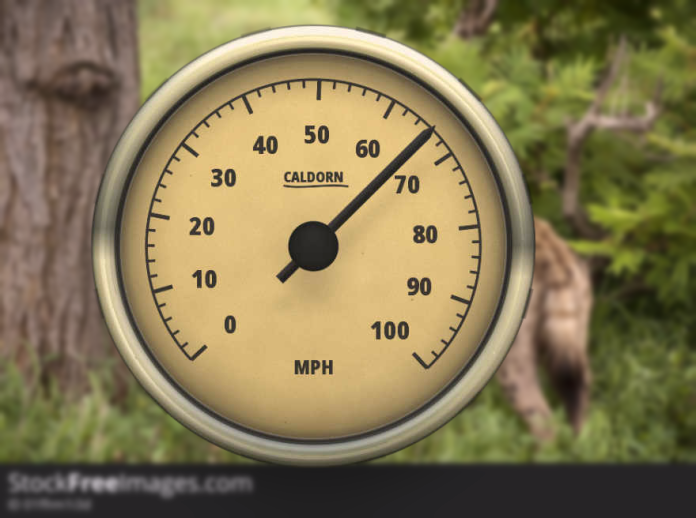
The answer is 66 mph
